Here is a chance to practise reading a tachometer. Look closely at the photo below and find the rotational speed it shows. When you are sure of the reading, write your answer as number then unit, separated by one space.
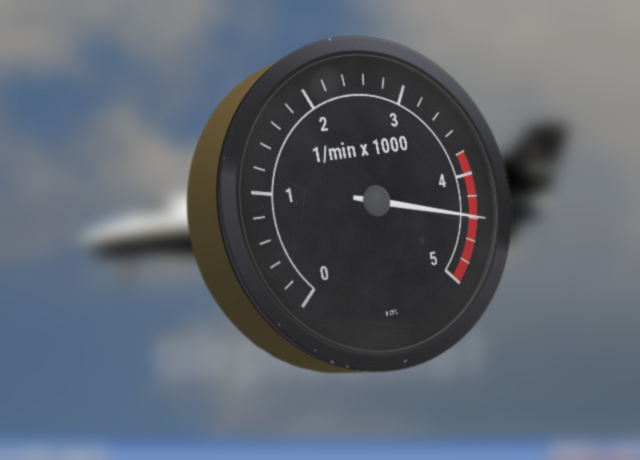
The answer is 4400 rpm
